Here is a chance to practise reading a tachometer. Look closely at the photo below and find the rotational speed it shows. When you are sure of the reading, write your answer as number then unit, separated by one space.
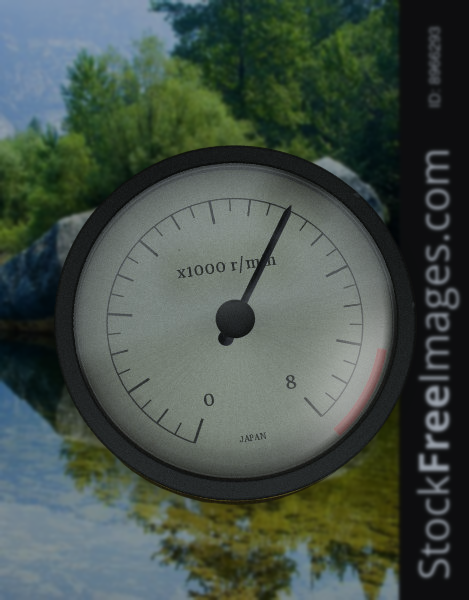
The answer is 5000 rpm
